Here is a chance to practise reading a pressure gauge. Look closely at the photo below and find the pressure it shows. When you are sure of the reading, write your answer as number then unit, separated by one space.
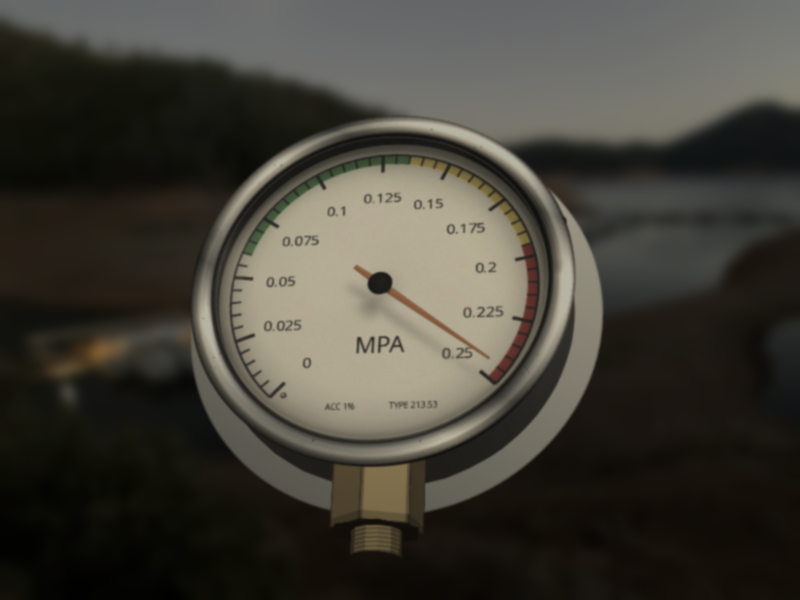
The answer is 0.245 MPa
